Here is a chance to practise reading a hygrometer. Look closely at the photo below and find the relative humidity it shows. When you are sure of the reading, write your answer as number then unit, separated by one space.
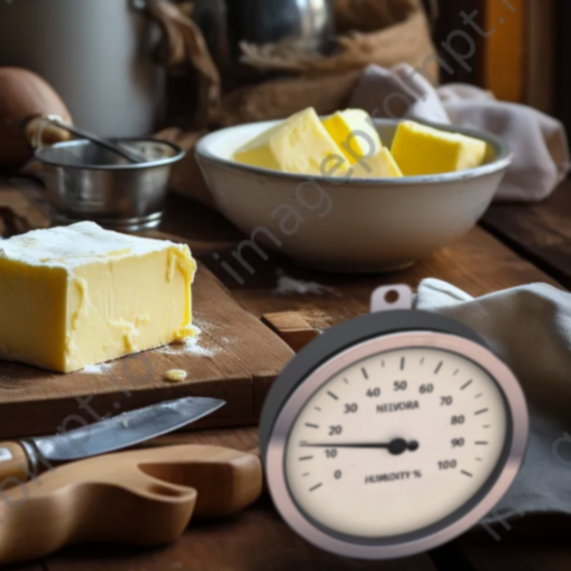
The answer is 15 %
